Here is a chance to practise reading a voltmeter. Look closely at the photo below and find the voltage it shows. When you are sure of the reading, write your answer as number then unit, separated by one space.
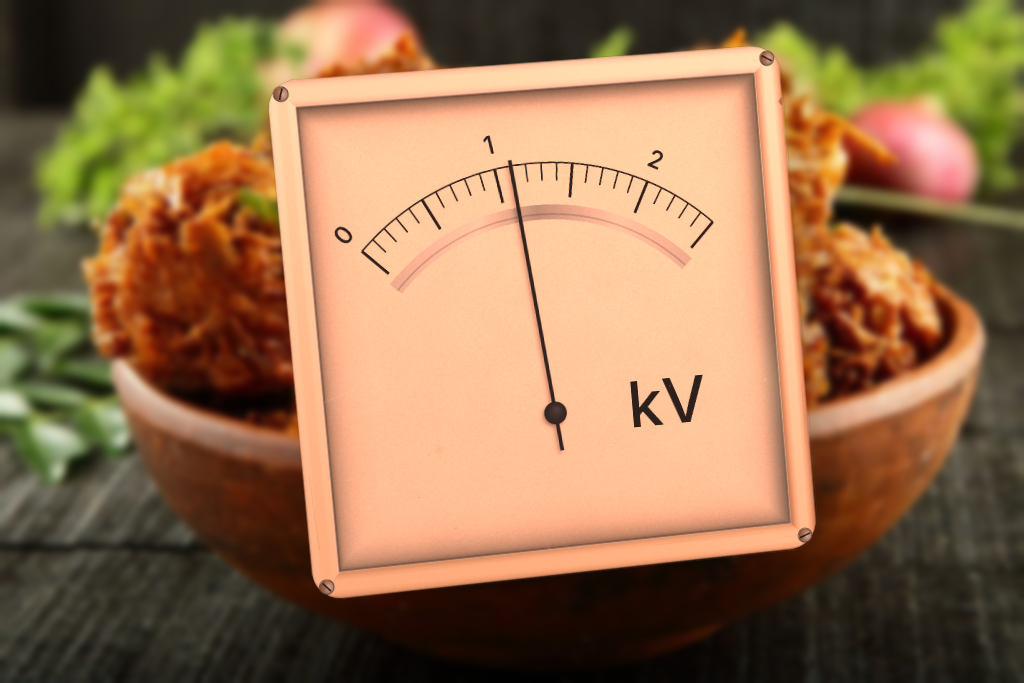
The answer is 1.1 kV
